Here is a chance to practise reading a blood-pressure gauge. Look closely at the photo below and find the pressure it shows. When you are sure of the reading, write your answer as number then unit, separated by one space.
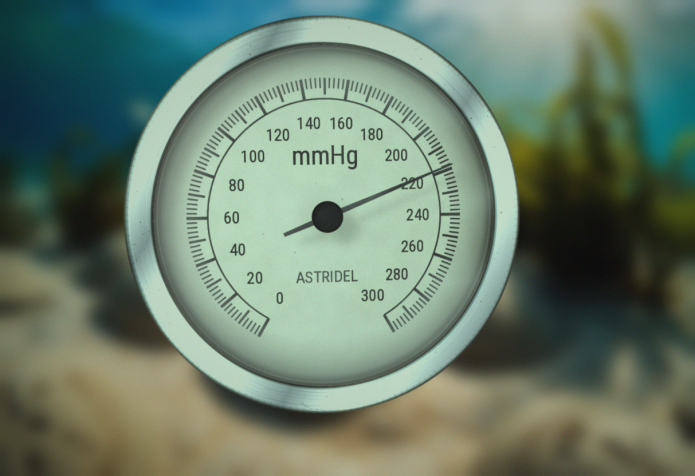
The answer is 218 mmHg
